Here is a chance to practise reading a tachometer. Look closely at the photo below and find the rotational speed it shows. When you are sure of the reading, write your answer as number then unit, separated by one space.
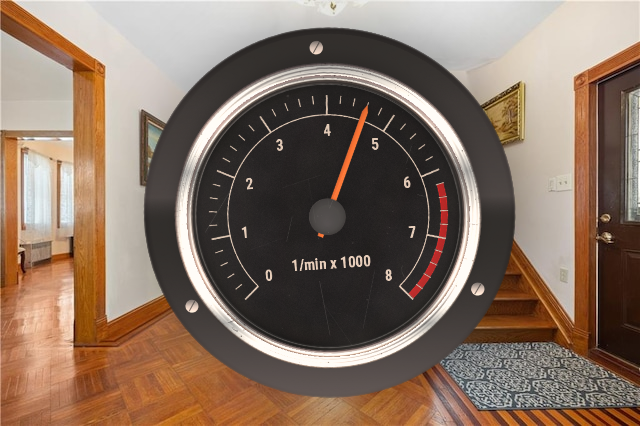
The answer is 4600 rpm
